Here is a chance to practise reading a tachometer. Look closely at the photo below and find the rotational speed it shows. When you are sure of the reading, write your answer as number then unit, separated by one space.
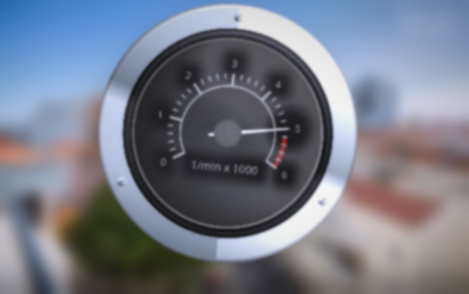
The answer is 5000 rpm
